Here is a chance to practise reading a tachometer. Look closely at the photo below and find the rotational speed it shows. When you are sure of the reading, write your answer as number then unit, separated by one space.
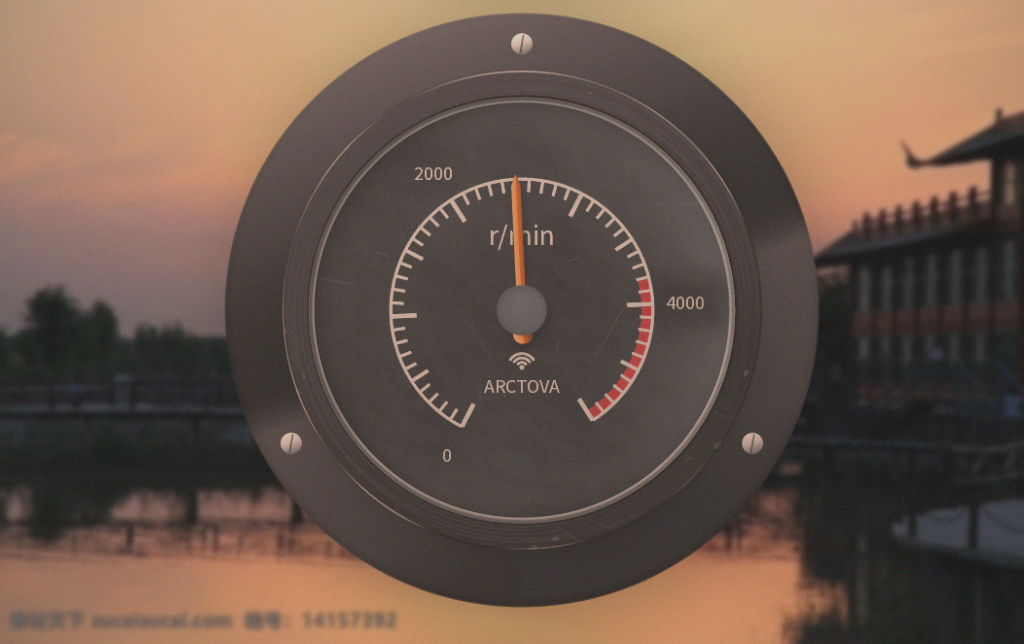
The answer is 2500 rpm
